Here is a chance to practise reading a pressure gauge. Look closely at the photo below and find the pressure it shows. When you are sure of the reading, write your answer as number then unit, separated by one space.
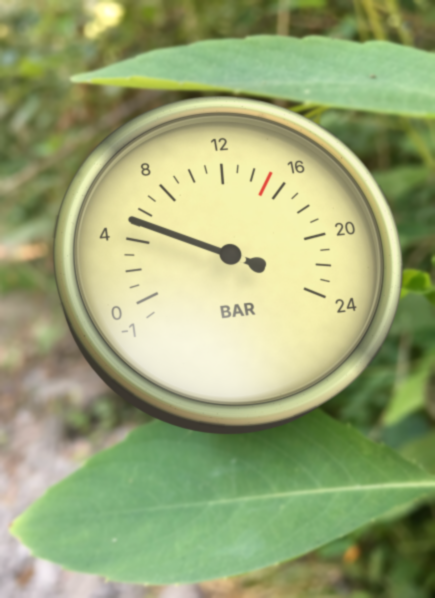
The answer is 5 bar
